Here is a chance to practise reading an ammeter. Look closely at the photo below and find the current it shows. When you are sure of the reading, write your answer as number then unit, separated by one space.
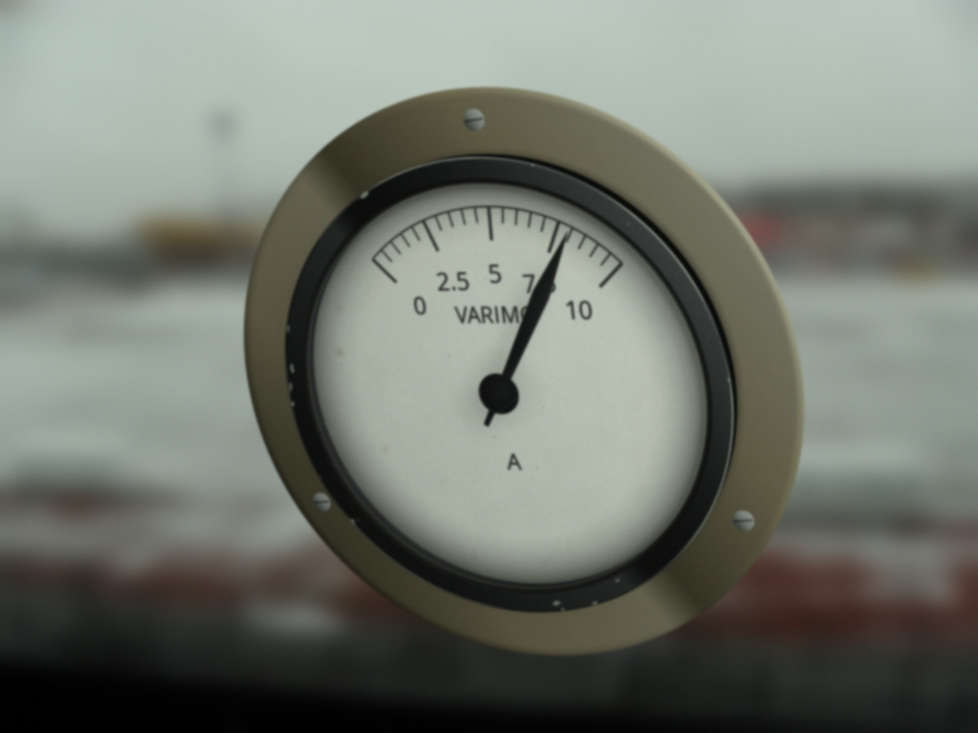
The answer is 8 A
